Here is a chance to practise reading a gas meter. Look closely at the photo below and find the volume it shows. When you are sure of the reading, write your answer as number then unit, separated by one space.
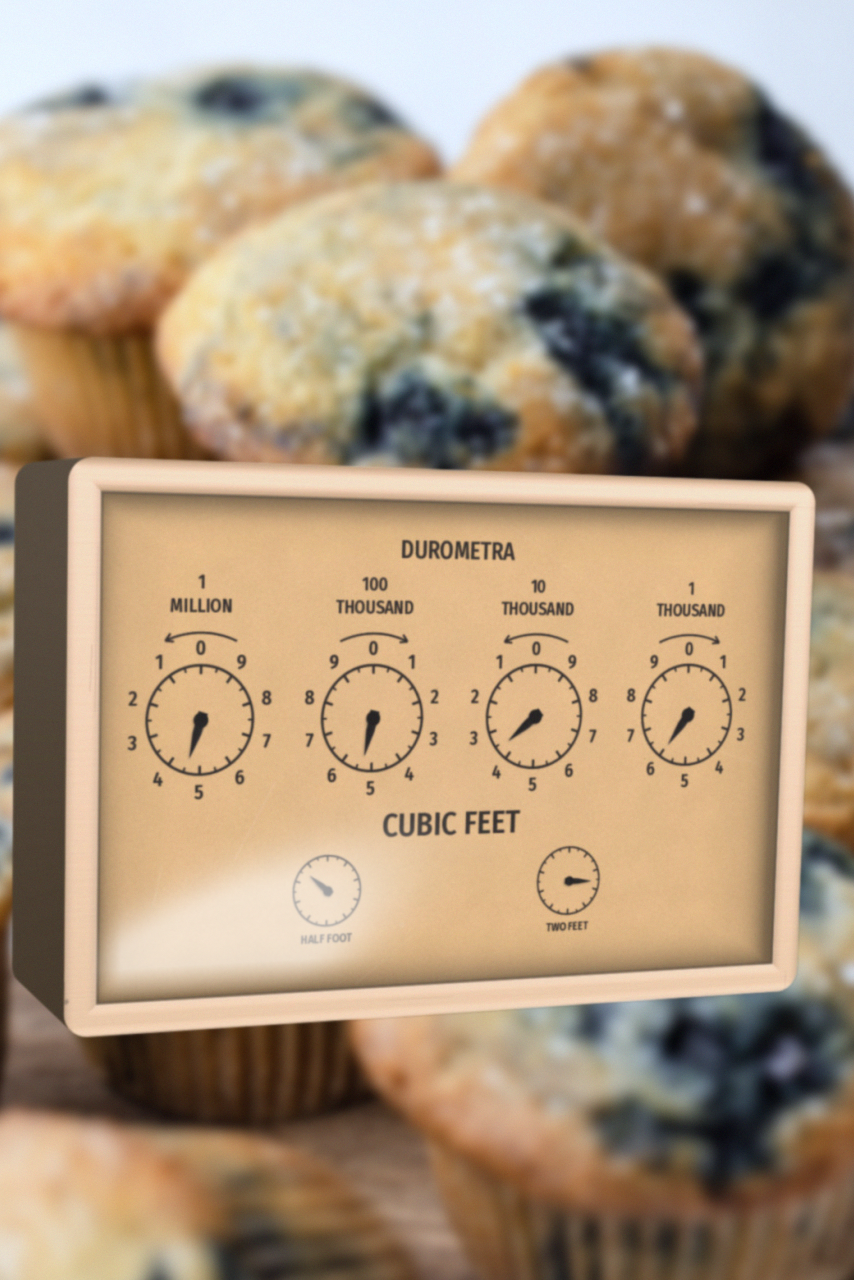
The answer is 453600 ft³
